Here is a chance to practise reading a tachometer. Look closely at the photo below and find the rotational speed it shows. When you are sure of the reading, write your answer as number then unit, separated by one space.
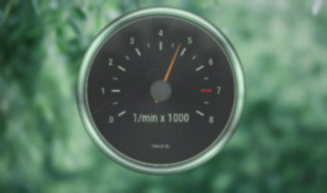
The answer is 4750 rpm
